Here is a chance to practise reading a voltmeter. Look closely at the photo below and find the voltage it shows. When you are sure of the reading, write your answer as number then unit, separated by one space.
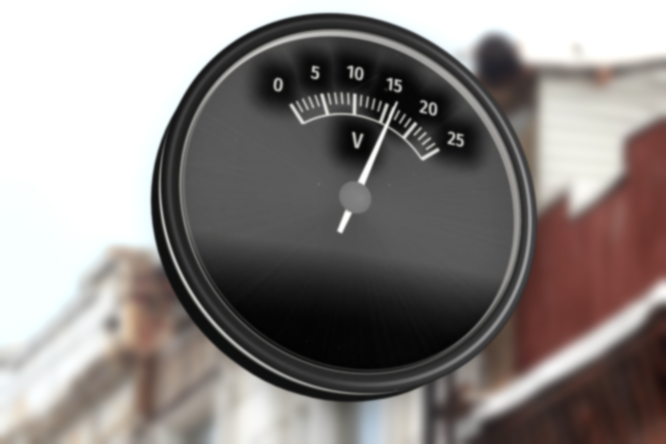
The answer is 16 V
